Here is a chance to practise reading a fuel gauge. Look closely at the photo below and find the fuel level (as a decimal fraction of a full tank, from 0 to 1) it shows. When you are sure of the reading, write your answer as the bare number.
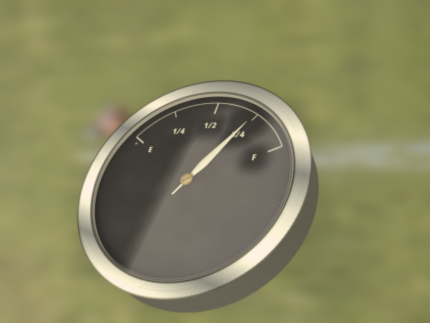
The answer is 0.75
